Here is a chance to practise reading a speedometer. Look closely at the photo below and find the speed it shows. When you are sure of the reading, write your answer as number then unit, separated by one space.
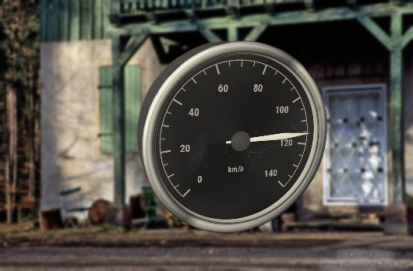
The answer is 115 km/h
